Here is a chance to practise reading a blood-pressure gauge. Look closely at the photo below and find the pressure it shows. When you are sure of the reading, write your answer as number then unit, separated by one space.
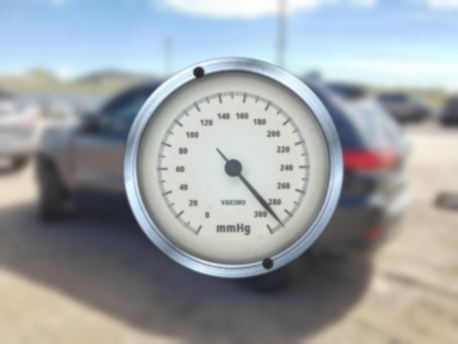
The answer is 290 mmHg
